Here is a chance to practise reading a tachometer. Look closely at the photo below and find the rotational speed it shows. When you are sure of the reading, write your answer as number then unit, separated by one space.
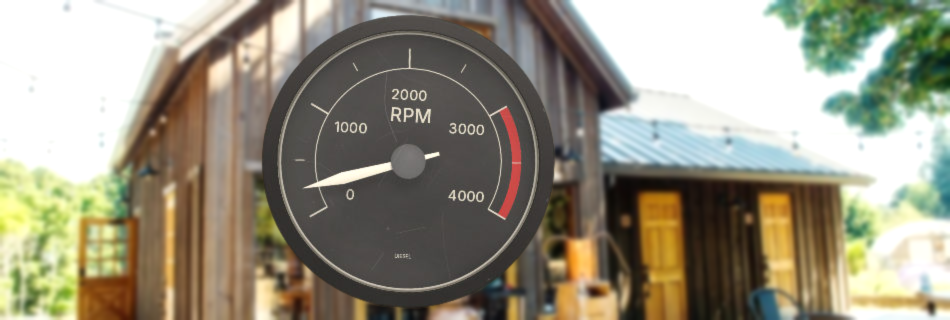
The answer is 250 rpm
